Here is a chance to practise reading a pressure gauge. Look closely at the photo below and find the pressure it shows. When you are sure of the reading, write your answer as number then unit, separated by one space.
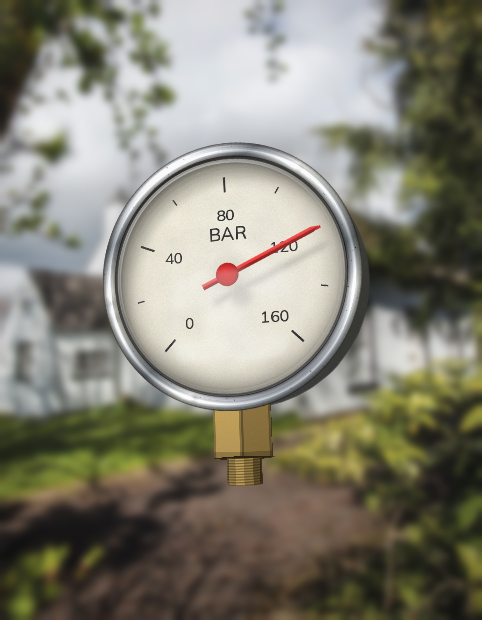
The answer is 120 bar
